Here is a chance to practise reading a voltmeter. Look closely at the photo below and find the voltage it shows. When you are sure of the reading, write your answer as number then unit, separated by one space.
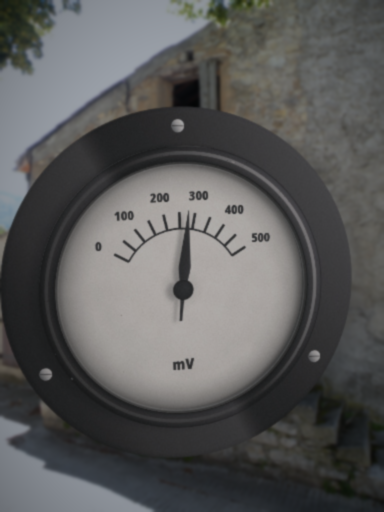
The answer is 275 mV
